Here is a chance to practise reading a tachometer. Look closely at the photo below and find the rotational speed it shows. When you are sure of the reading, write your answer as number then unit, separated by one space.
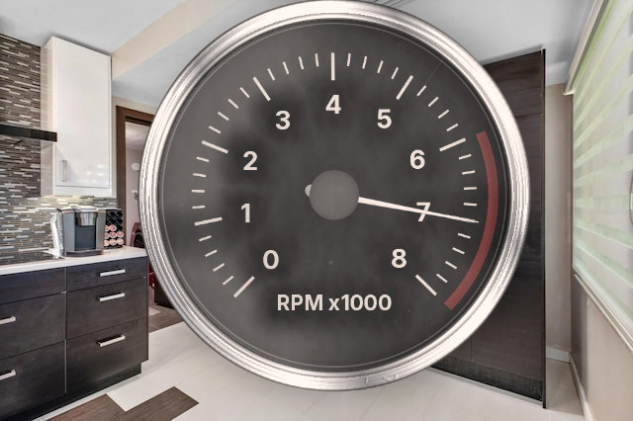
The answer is 7000 rpm
